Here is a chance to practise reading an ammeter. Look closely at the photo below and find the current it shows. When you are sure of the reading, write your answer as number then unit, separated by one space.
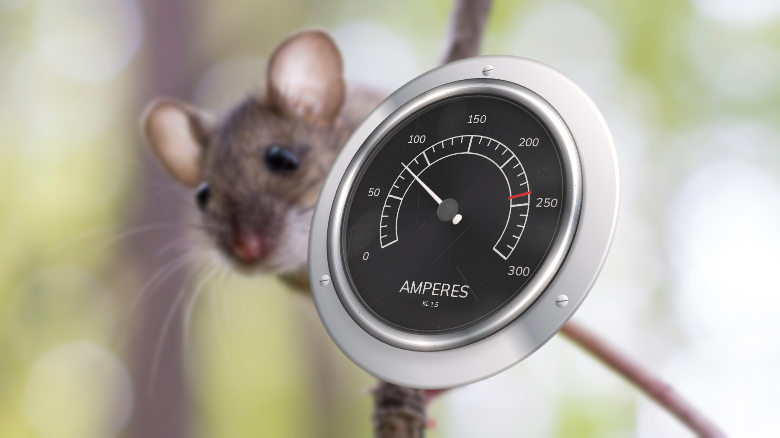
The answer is 80 A
